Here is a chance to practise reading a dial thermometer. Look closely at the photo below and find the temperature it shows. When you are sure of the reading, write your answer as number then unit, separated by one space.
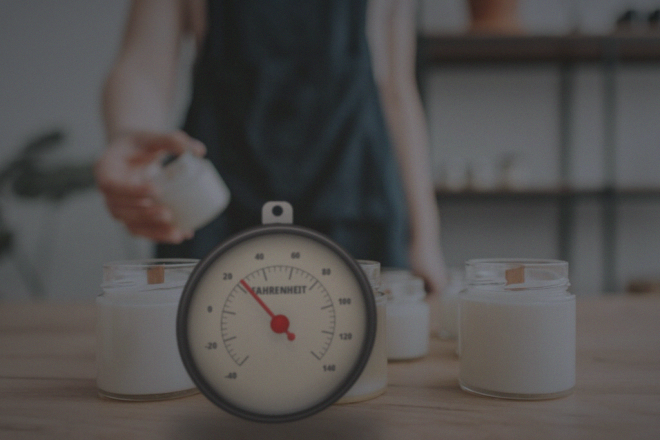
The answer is 24 °F
